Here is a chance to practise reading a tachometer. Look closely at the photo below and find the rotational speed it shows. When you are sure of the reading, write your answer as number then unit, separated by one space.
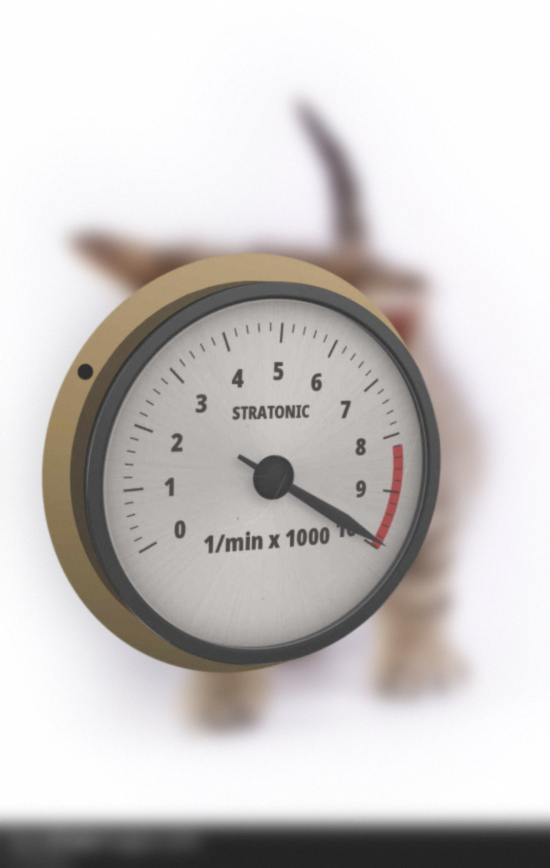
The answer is 9900 rpm
